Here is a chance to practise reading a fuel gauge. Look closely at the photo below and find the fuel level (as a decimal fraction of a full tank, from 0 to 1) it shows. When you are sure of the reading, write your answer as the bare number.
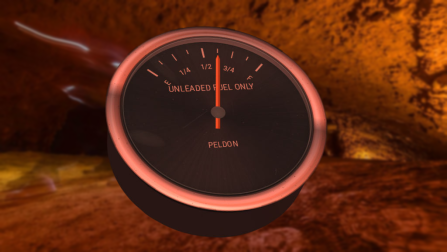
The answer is 0.625
